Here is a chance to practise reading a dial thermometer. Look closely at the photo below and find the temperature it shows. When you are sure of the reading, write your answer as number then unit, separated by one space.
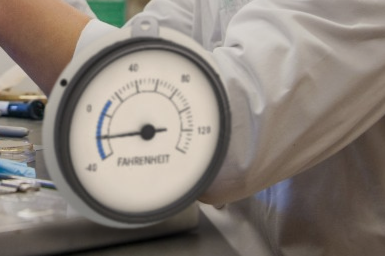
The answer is -20 °F
